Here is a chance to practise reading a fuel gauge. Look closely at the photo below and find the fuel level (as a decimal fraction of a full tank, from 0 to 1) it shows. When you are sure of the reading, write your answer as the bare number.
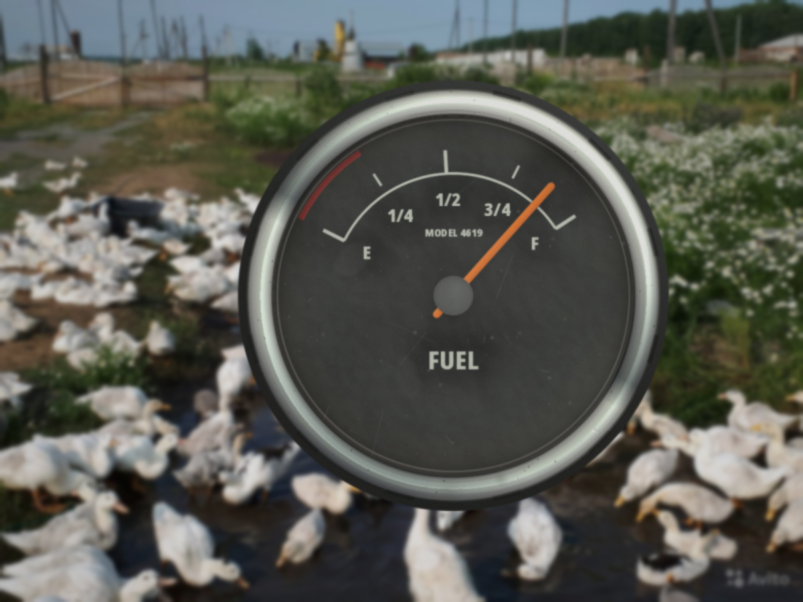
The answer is 0.875
